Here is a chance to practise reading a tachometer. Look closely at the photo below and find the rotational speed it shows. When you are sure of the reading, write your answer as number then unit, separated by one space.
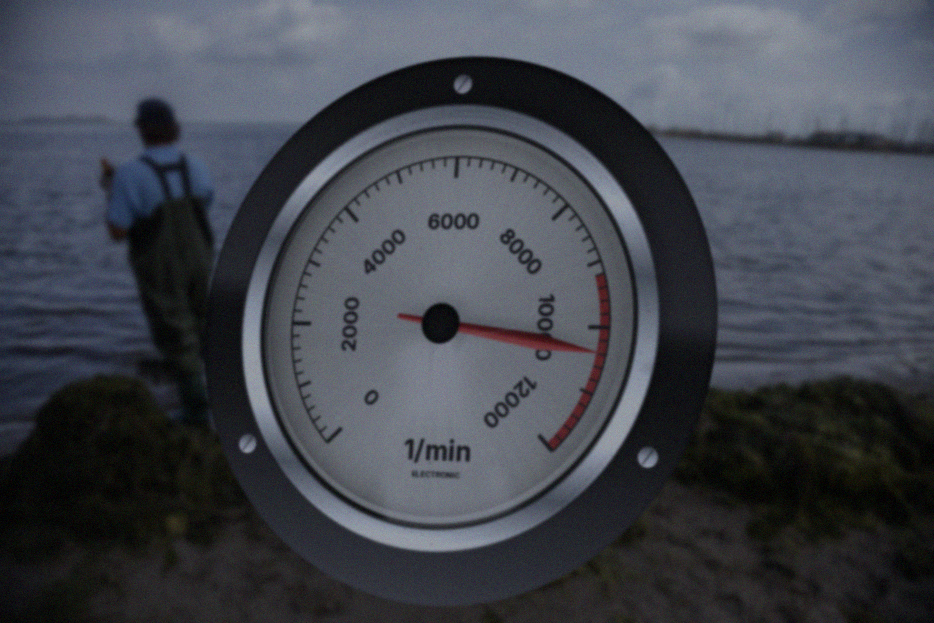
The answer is 10400 rpm
